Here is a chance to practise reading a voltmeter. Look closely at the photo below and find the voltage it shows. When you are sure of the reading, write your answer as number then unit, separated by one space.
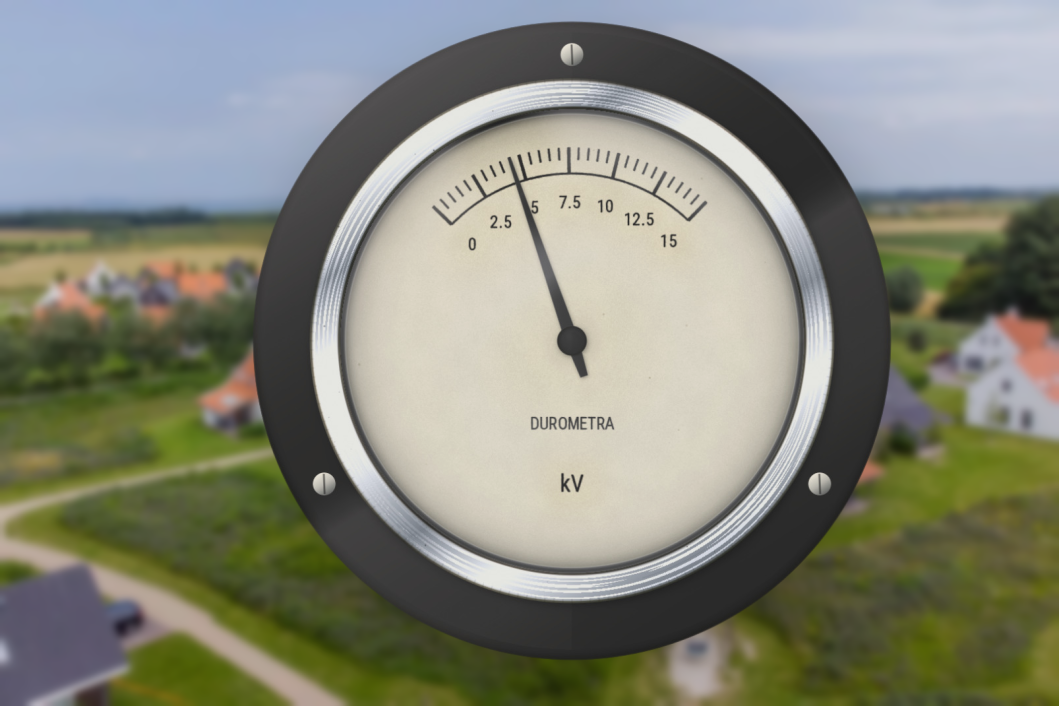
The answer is 4.5 kV
